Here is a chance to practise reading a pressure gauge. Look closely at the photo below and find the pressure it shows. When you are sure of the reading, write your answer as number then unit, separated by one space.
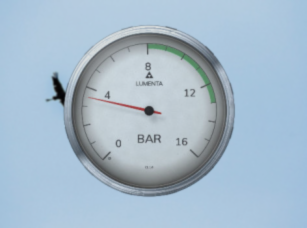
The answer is 3.5 bar
